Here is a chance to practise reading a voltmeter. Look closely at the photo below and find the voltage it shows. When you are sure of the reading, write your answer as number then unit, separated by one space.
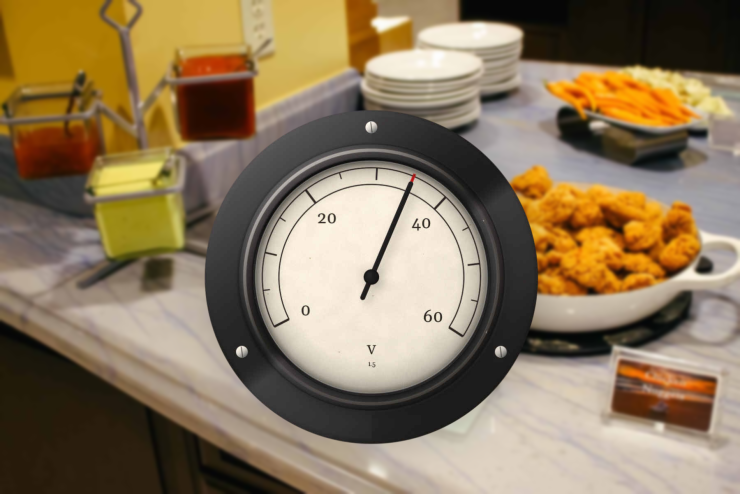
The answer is 35 V
